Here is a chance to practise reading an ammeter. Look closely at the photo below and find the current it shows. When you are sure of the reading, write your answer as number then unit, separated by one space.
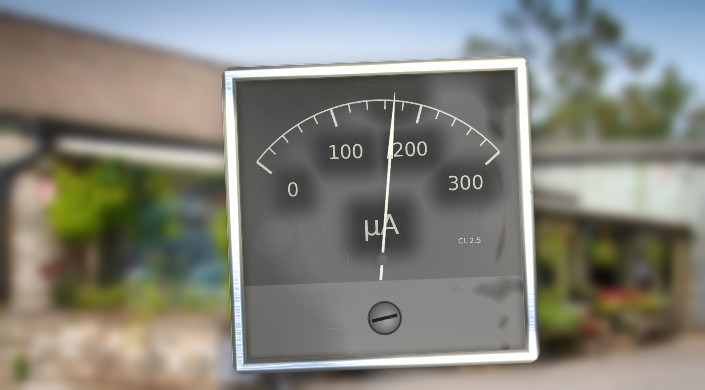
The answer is 170 µA
